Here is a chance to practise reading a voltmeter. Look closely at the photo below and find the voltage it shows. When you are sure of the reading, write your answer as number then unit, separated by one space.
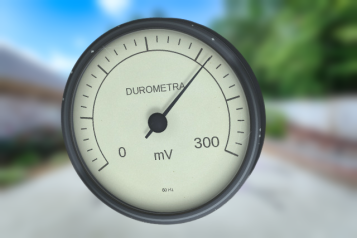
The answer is 210 mV
